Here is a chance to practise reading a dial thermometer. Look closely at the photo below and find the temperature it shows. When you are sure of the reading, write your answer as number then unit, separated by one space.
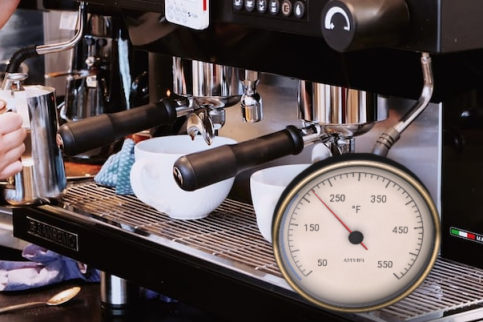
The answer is 220 °F
